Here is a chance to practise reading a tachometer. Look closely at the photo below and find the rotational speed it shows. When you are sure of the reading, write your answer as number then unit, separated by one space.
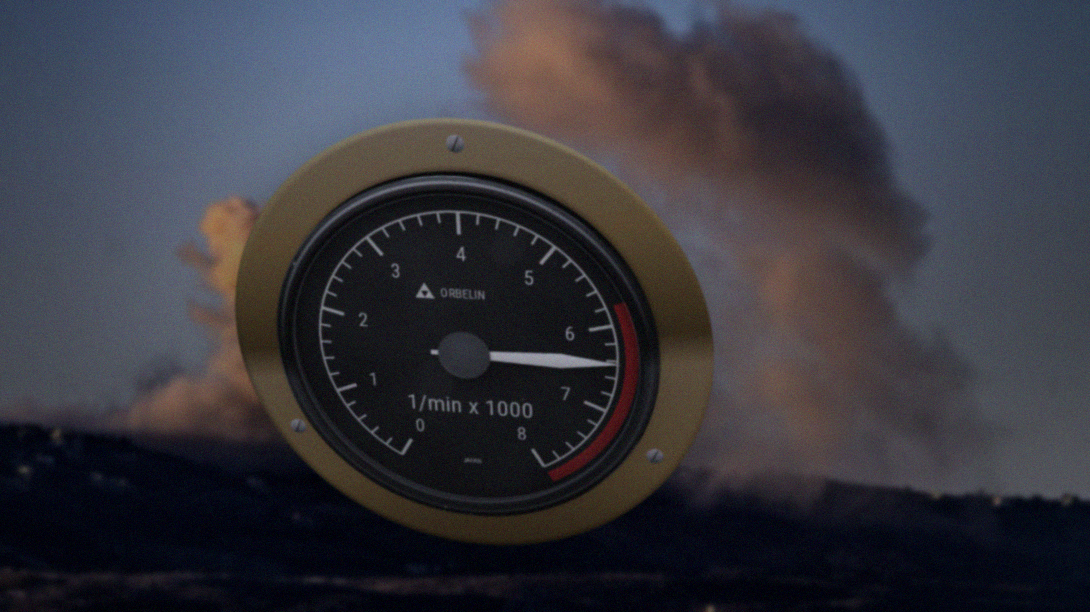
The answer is 6400 rpm
